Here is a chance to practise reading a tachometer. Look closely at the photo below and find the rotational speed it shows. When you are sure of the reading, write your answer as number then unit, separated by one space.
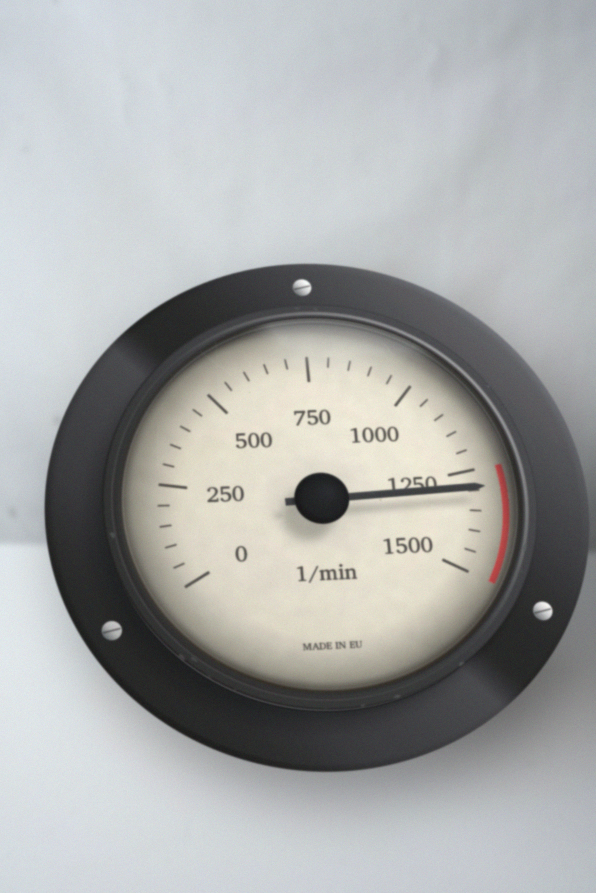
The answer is 1300 rpm
